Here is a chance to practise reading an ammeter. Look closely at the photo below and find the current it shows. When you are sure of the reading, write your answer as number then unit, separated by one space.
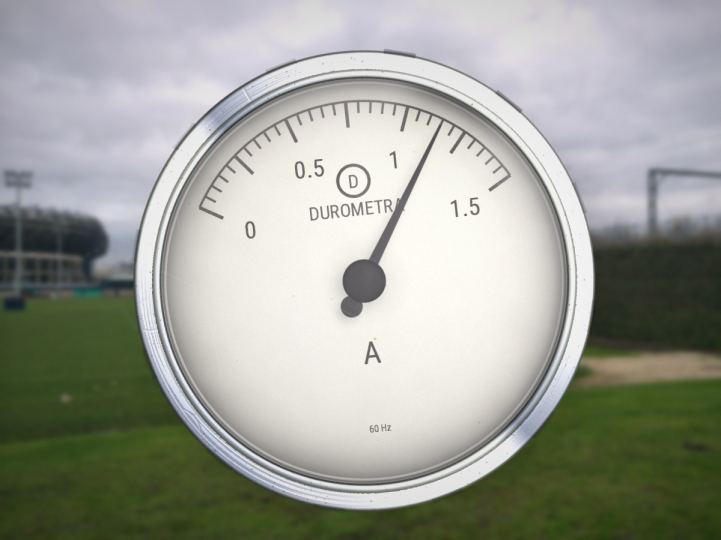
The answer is 1.15 A
